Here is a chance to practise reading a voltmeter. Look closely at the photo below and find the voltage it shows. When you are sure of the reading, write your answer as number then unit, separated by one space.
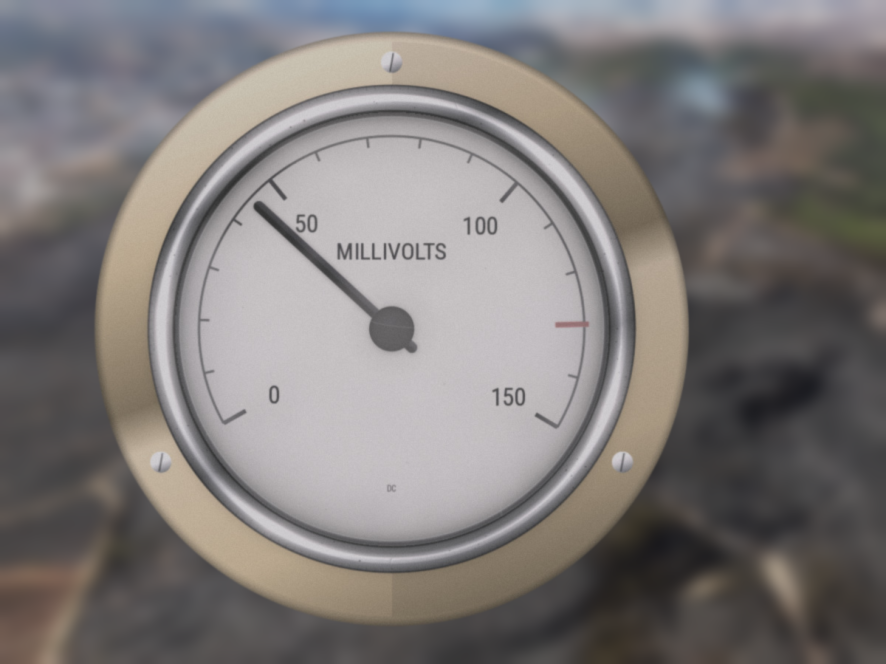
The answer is 45 mV
